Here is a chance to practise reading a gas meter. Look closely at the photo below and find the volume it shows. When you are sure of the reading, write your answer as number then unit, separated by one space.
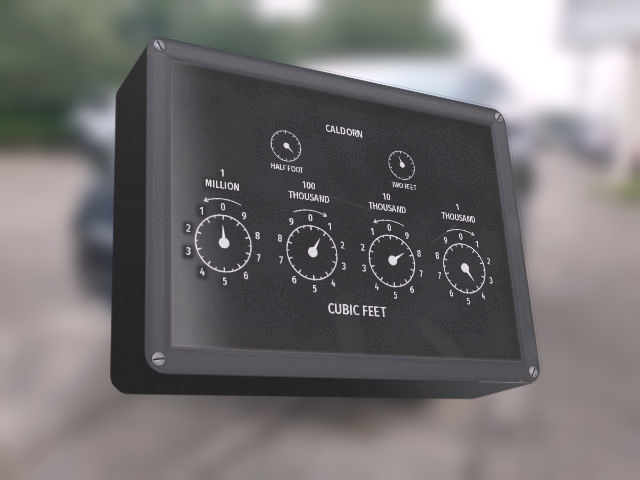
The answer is 8400 ft³
